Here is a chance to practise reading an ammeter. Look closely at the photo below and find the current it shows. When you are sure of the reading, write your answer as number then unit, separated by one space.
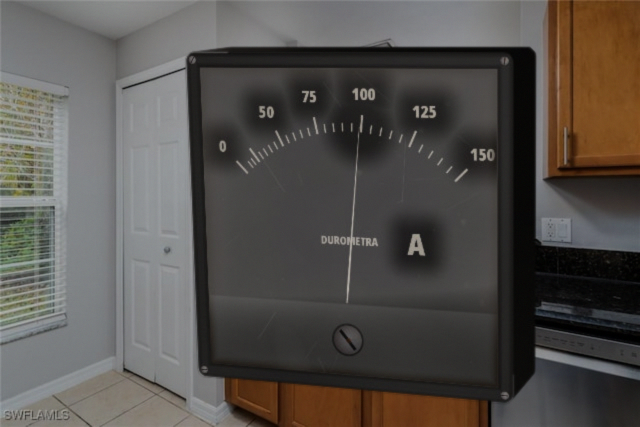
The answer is 100 A
